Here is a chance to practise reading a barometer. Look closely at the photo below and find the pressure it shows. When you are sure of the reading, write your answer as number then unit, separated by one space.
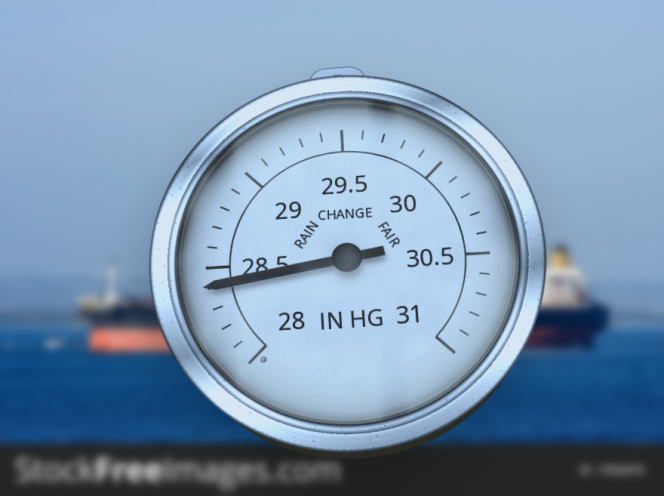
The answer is 28.4 inHg
